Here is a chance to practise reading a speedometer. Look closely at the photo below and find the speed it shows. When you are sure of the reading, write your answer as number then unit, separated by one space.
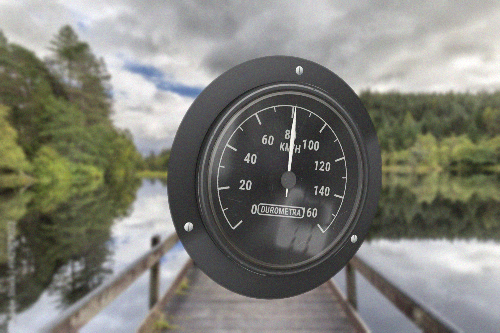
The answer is 80 km/h
